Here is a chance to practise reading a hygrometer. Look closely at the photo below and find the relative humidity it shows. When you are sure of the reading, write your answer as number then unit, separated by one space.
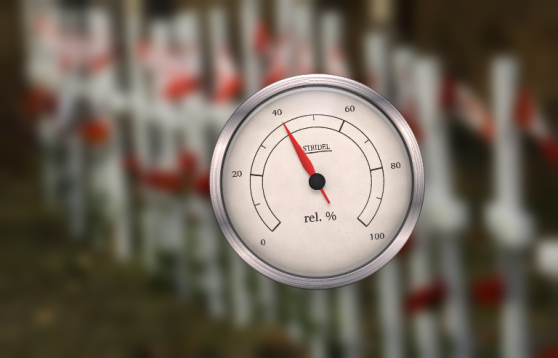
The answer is 40 %
